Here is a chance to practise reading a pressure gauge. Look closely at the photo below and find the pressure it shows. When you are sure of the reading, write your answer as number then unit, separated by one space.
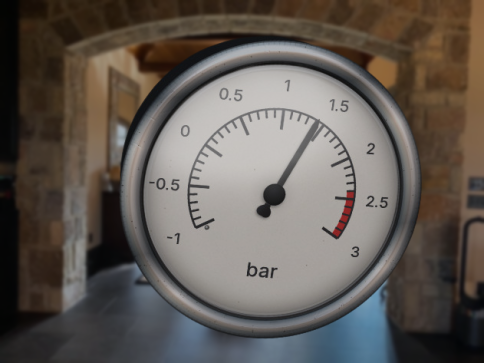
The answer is 1.4 bar
